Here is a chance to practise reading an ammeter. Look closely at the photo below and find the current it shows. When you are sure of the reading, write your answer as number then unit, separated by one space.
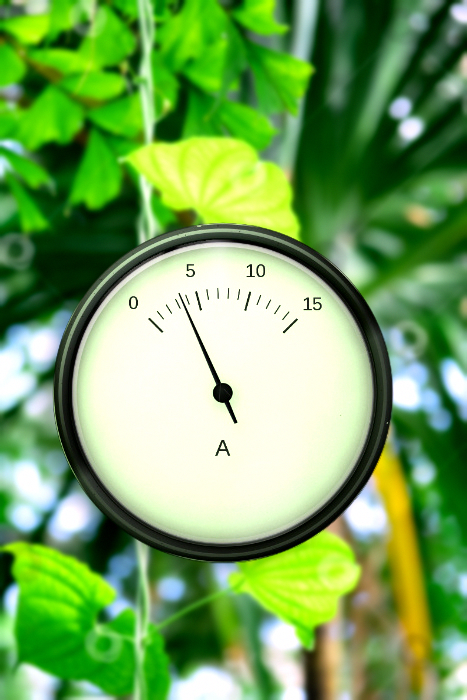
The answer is 3.5 A
